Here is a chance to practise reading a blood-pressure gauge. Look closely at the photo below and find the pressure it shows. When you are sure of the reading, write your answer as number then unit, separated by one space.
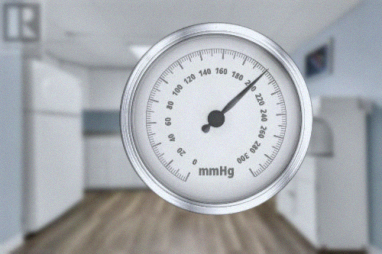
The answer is 200 mmHg
